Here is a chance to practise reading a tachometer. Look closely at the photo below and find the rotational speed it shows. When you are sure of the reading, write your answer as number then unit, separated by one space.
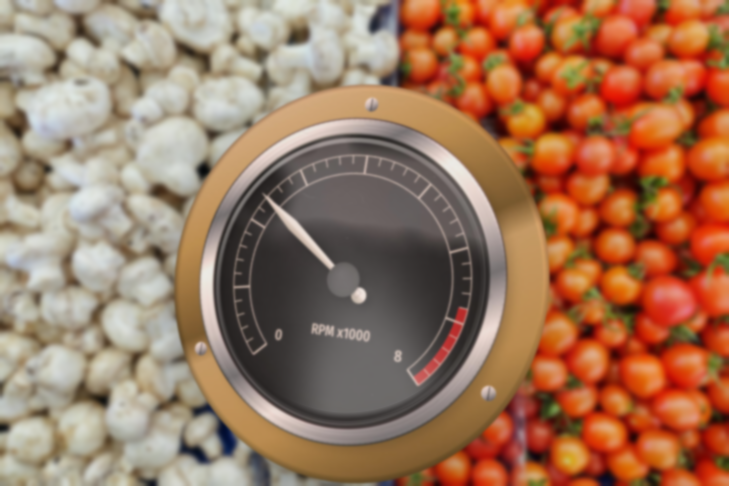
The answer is 2400 rpm
